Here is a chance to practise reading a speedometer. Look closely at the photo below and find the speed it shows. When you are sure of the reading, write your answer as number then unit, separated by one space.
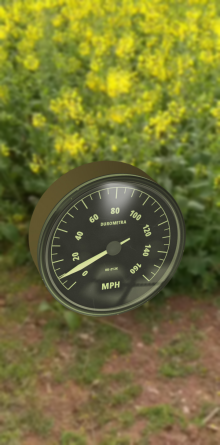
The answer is 10 mph
